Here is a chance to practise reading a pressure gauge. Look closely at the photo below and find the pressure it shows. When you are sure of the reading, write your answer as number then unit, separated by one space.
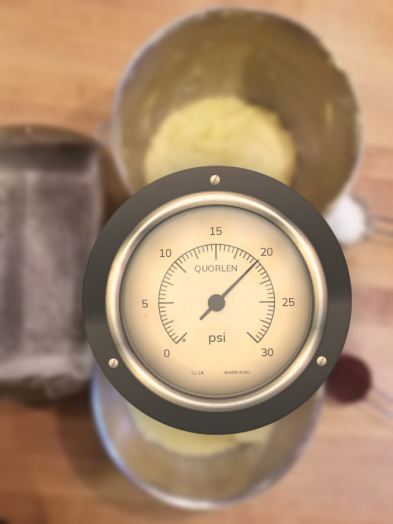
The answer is 20 psi
